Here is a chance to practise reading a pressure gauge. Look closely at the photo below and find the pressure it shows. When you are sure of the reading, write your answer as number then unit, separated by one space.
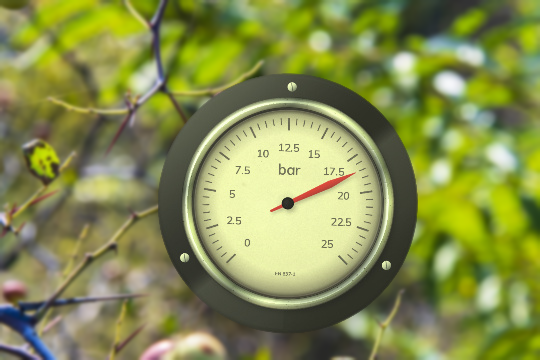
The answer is 18.5 bar
